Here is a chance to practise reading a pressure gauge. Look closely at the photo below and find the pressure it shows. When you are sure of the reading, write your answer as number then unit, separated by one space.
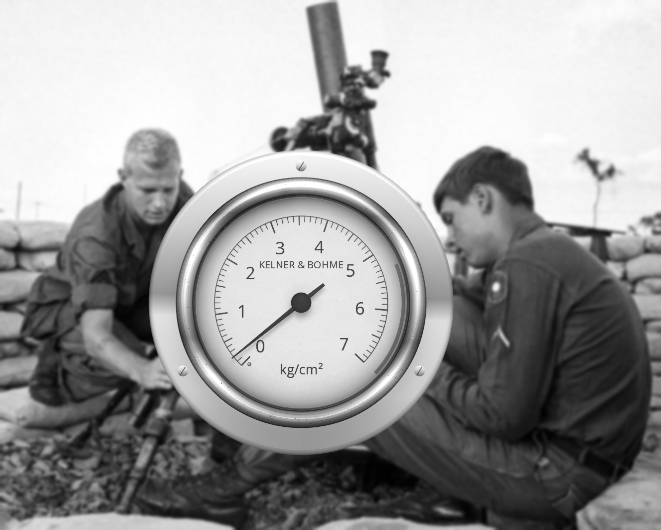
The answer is 0.2 kg/cm²
